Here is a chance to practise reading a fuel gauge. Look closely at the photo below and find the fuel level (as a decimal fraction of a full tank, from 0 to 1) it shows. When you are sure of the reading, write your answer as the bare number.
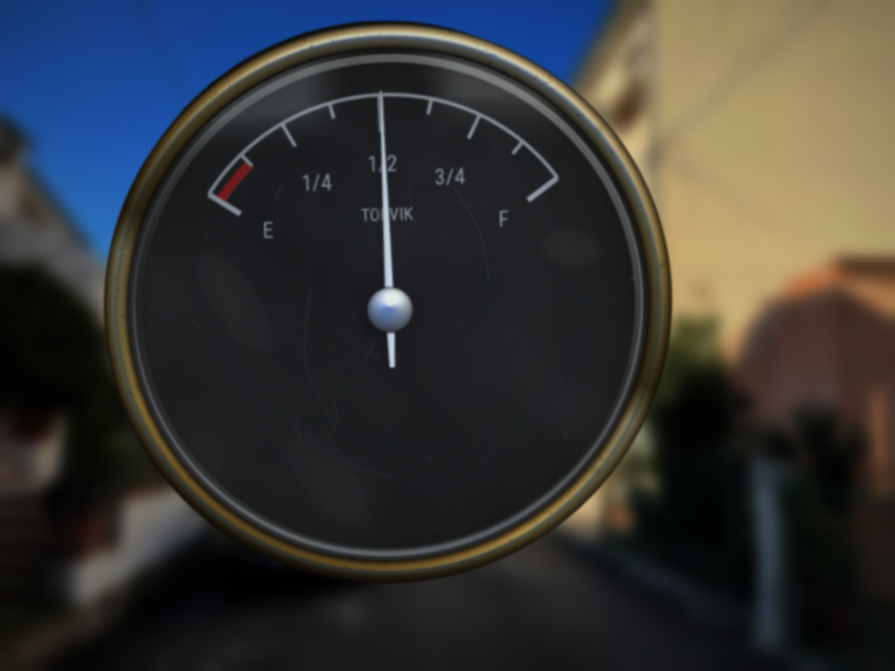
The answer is 0.5
